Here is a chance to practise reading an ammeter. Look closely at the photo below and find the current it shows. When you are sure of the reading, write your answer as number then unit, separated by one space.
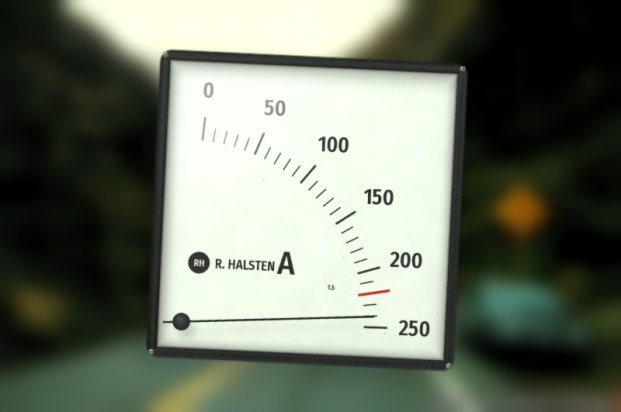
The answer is 240 A
